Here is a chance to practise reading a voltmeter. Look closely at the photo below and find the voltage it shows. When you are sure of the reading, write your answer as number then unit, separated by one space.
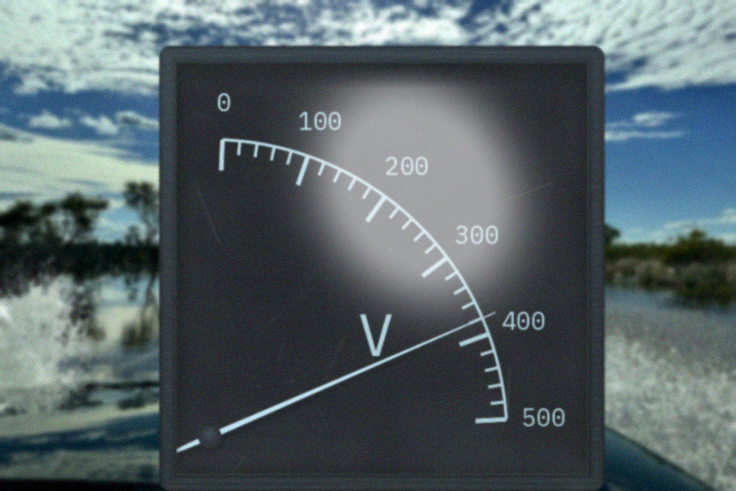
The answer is 380 V
